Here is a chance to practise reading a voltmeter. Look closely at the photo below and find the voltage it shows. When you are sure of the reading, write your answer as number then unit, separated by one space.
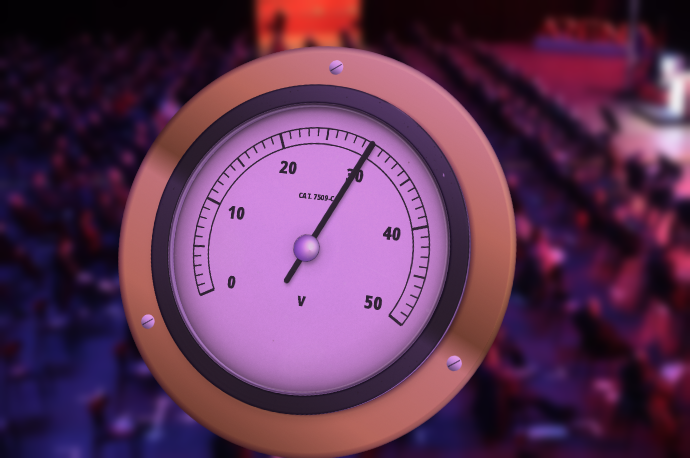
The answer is 30 V
